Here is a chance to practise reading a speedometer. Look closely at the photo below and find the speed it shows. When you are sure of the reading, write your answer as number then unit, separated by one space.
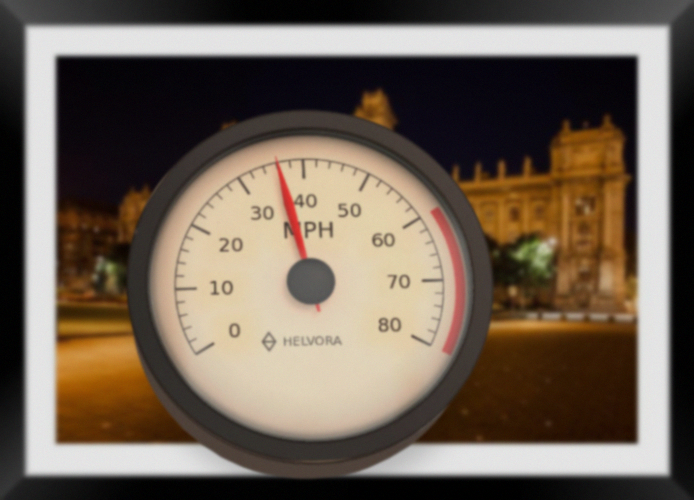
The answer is 36 mph
